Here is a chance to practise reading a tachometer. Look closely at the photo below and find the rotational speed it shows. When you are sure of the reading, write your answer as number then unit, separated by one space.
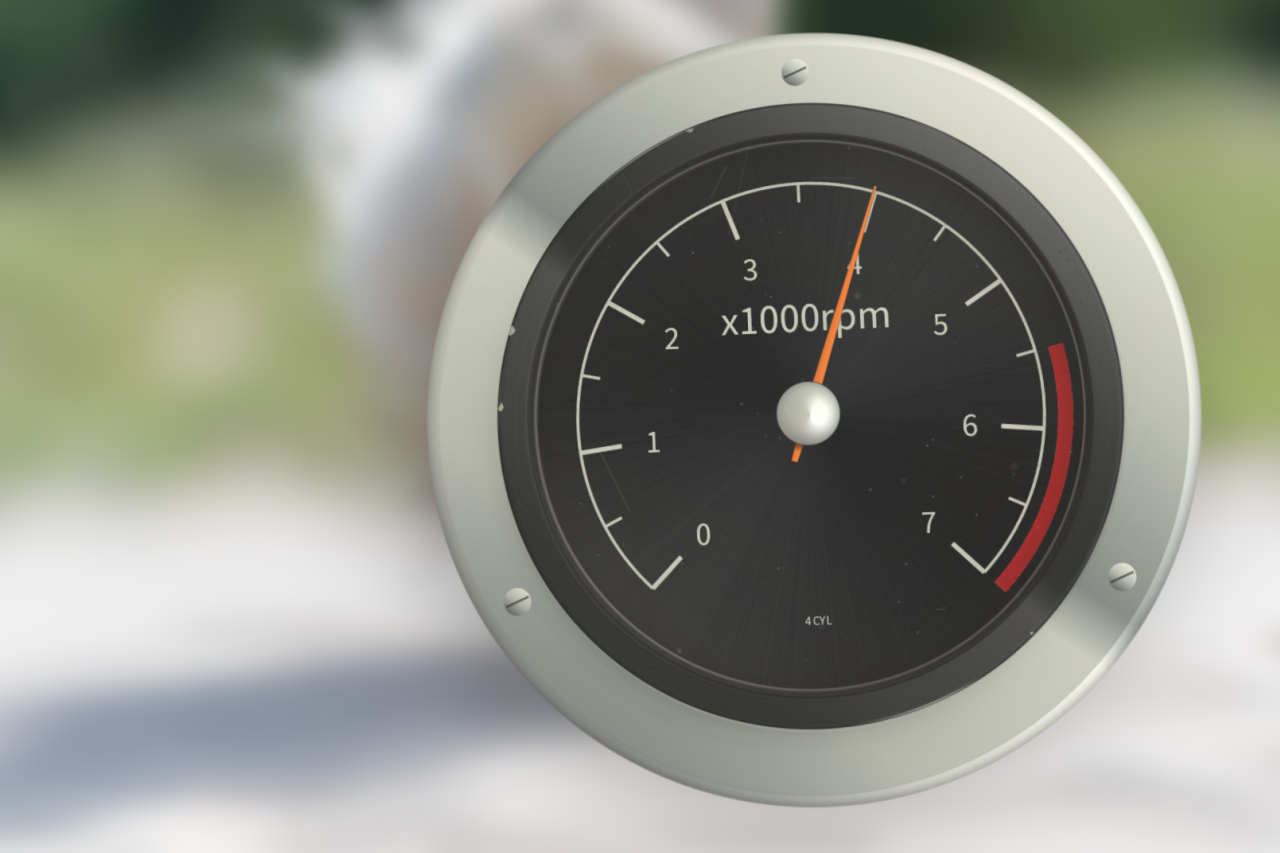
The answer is 4000 rpm
